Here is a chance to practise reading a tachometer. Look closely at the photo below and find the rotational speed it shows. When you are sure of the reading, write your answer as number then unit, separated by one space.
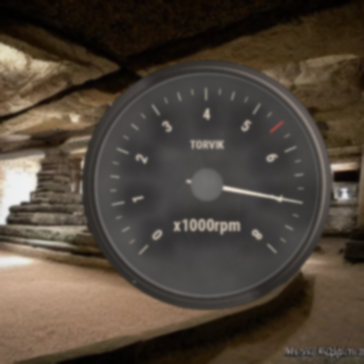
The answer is 7000 rpm
